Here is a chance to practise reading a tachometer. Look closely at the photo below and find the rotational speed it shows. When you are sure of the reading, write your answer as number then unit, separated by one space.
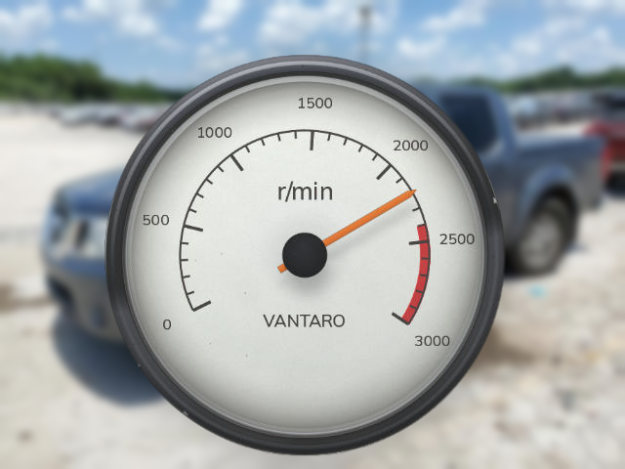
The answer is 2200 rpm
